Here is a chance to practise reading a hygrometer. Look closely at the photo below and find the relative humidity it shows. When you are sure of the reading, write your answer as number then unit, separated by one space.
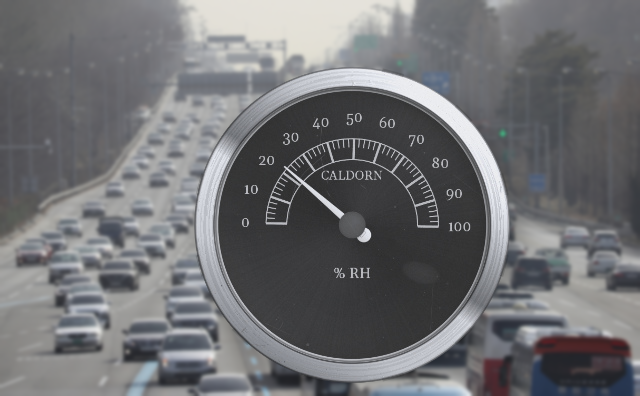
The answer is 22 %
